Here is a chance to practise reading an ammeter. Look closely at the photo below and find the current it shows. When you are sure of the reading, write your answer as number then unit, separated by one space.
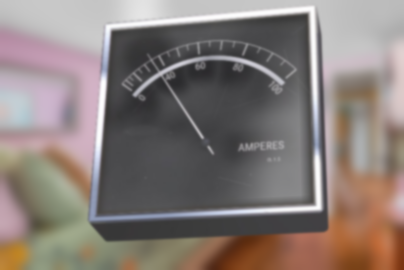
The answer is 35 A
